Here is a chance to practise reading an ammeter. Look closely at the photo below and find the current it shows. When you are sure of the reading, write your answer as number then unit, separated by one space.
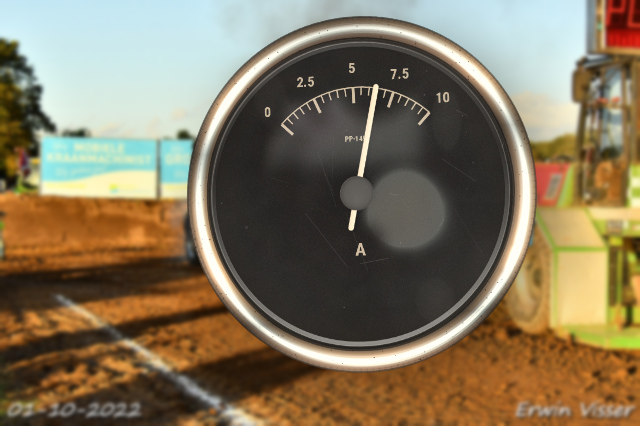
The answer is 6.5 A
